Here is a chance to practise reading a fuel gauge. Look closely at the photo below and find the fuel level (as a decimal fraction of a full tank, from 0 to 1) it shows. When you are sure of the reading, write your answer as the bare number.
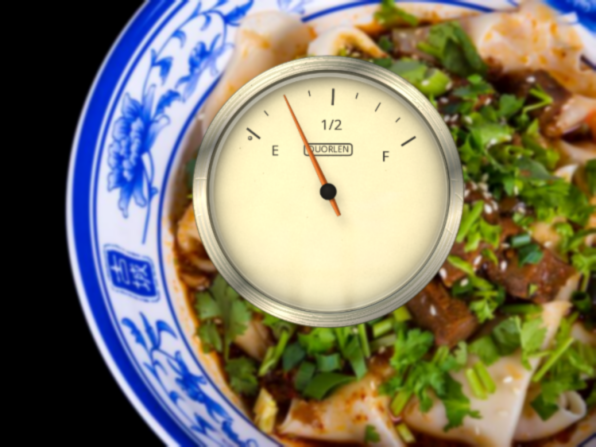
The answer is 0.25
